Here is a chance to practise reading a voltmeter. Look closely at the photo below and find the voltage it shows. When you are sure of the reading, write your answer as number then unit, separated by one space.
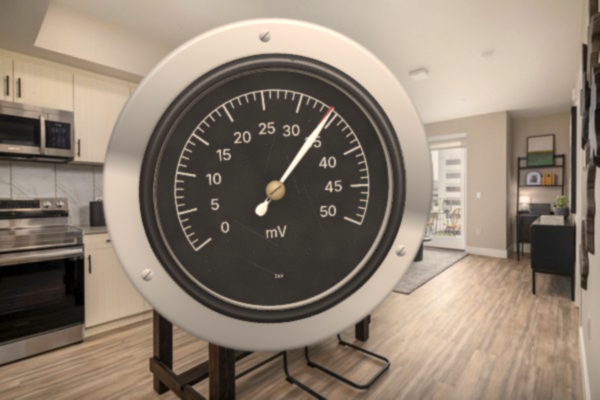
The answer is 34 mV
